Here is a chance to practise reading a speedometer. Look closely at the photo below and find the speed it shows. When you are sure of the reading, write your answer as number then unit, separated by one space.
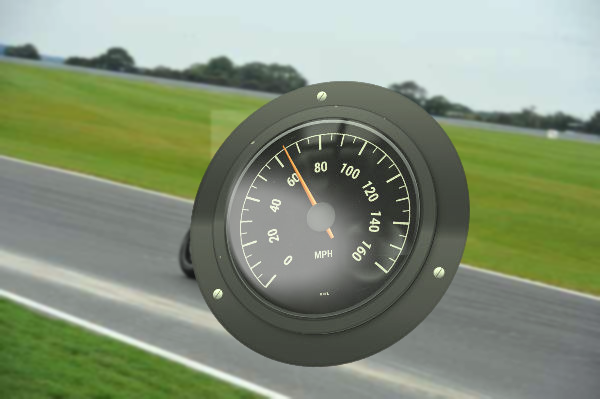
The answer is 65 mph
